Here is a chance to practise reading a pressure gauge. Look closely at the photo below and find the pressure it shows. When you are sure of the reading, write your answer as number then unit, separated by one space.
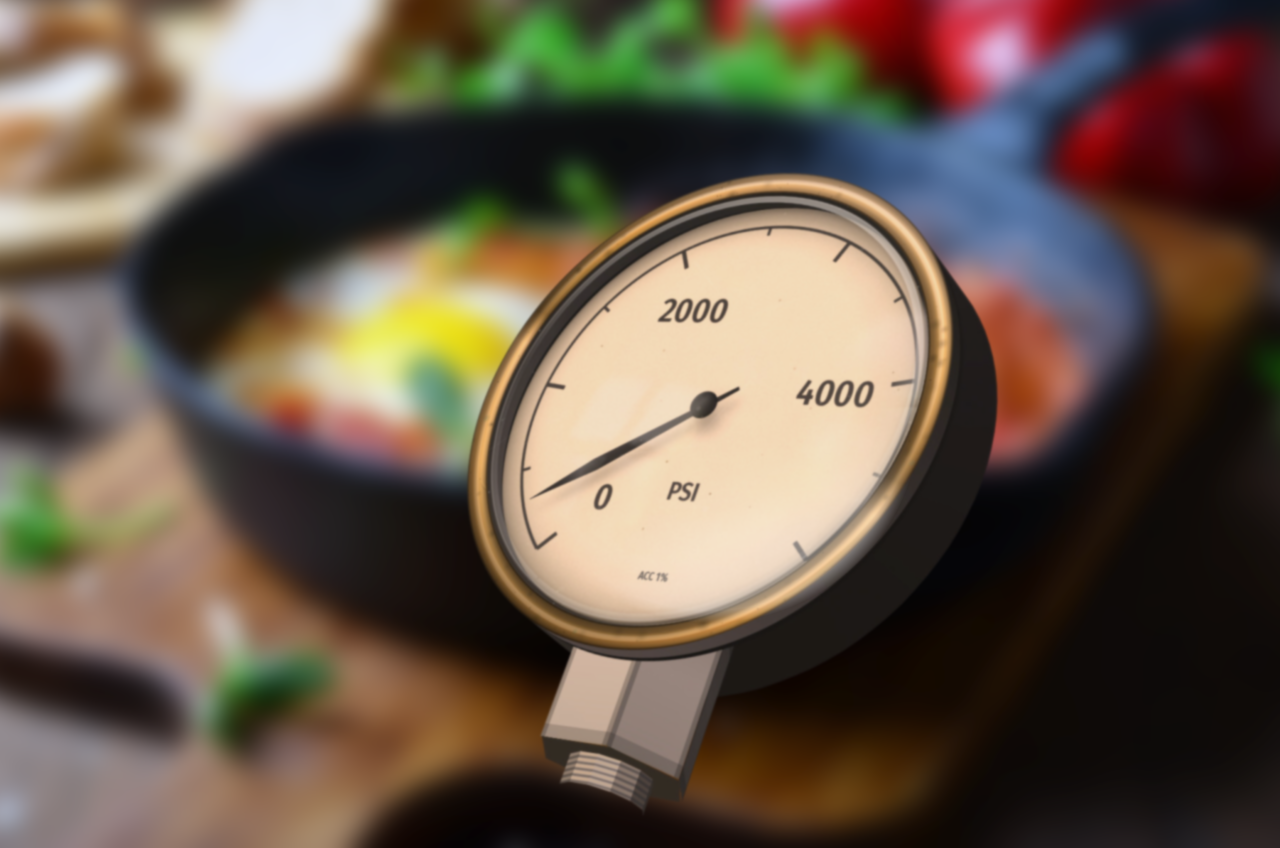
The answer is 250 psi
